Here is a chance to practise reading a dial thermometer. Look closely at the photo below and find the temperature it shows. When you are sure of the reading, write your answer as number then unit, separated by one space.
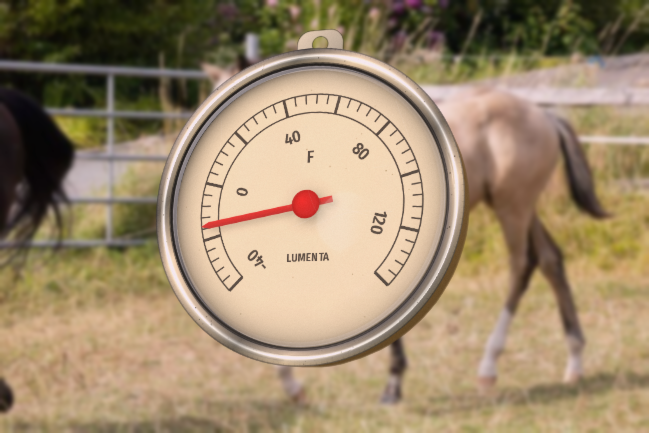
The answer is -16 °F
